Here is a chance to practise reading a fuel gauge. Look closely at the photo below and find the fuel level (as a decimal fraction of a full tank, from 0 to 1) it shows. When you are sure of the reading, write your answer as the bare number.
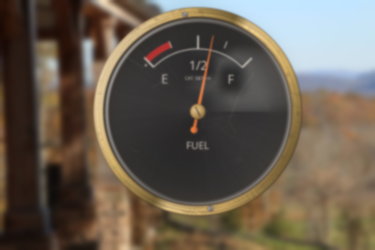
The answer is 0.625
